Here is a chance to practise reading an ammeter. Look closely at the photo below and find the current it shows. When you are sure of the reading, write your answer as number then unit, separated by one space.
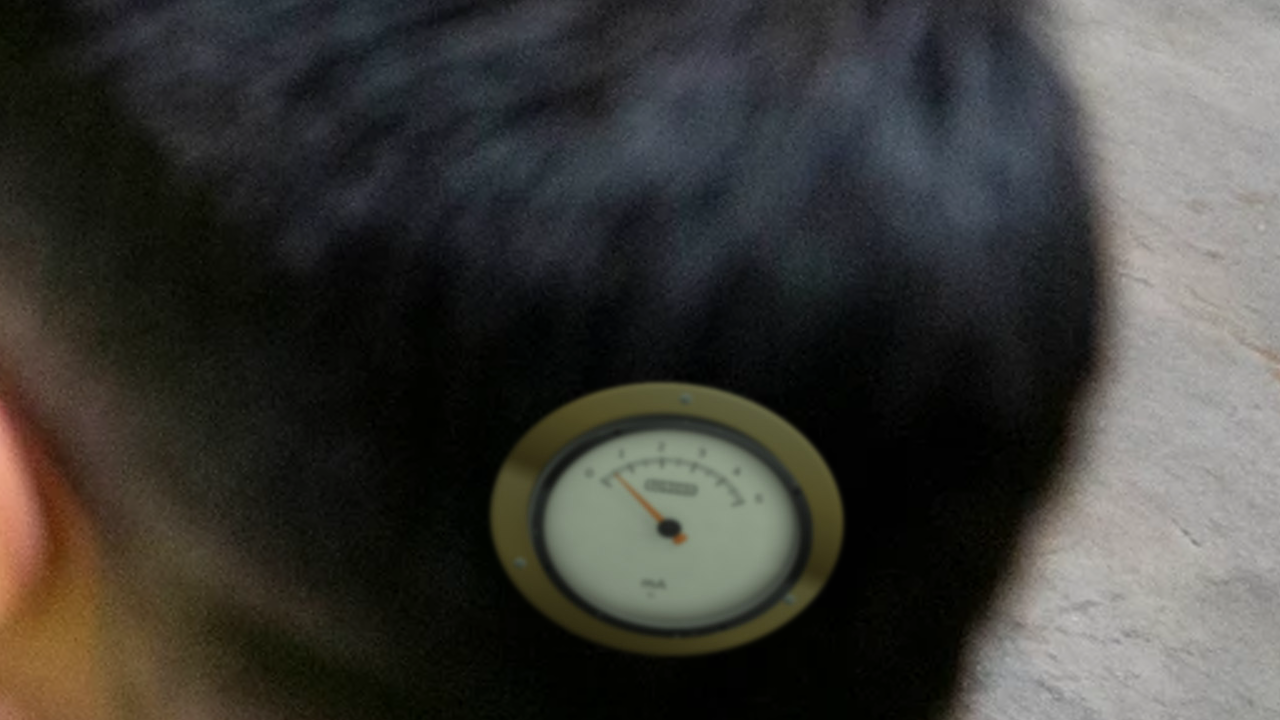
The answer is 0.5 mA
